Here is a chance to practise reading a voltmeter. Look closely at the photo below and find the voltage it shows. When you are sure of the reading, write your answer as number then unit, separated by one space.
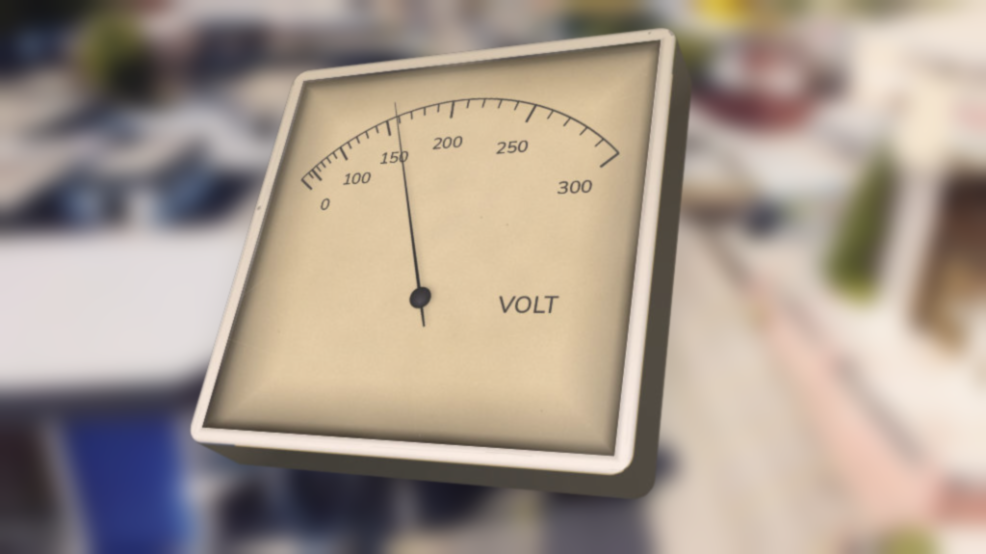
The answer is 160 V
